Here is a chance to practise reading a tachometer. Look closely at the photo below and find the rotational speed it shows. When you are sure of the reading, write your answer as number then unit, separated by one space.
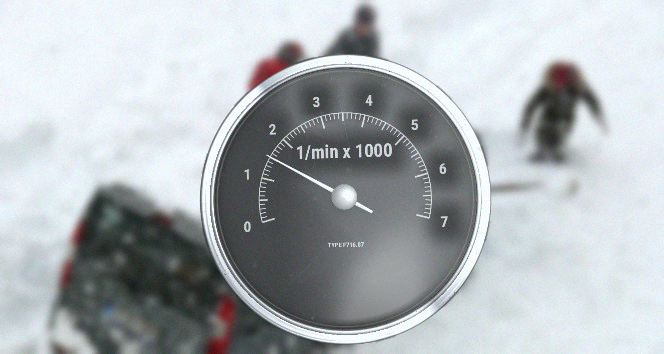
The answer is 1500 rpm
